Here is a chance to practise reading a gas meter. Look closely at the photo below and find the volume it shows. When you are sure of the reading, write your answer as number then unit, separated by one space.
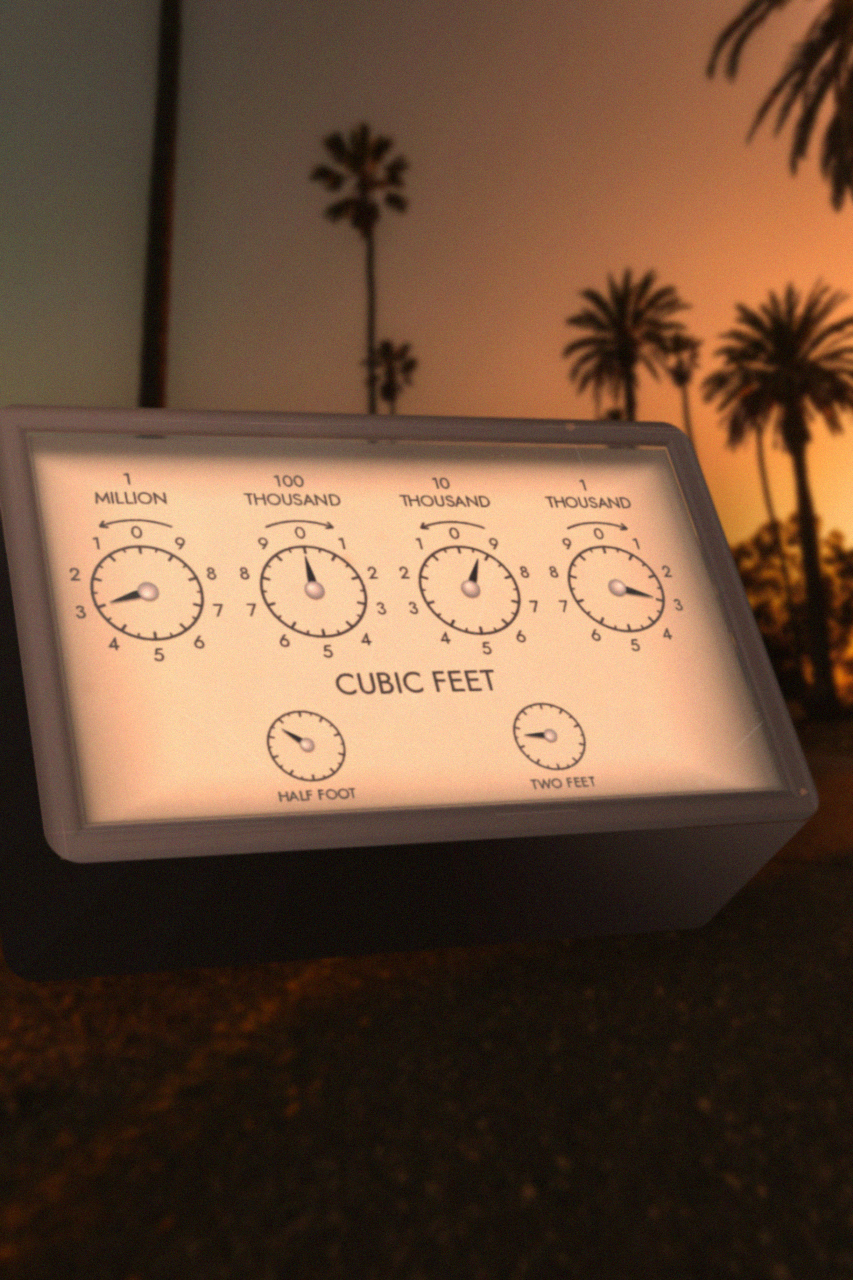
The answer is 299300 ft³
